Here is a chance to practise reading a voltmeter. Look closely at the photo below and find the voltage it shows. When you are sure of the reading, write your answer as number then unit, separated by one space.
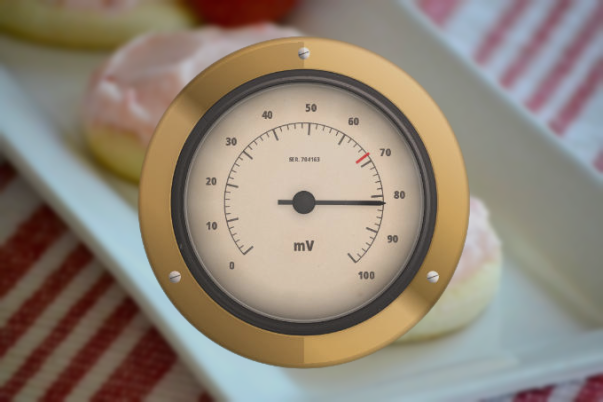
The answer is 82 mV
